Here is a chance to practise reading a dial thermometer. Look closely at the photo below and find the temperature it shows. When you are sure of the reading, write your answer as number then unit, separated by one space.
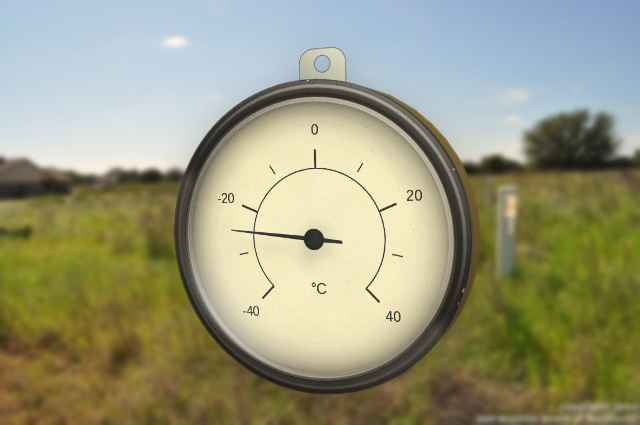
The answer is -25 °C
